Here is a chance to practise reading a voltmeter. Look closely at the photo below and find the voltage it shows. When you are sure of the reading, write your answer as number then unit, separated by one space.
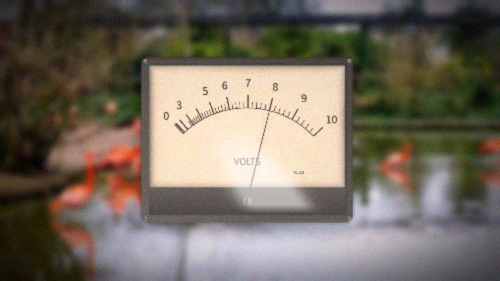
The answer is 8 V
